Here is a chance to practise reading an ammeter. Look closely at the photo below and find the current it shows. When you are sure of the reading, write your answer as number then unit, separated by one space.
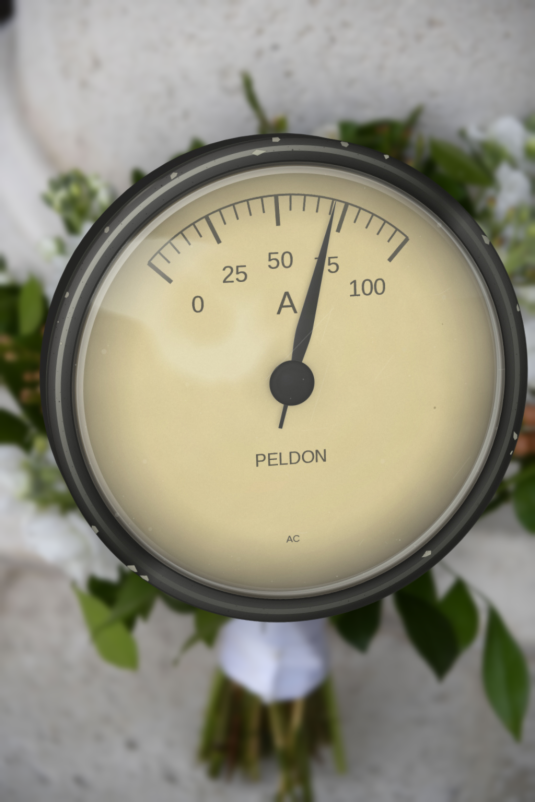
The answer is 70 A
